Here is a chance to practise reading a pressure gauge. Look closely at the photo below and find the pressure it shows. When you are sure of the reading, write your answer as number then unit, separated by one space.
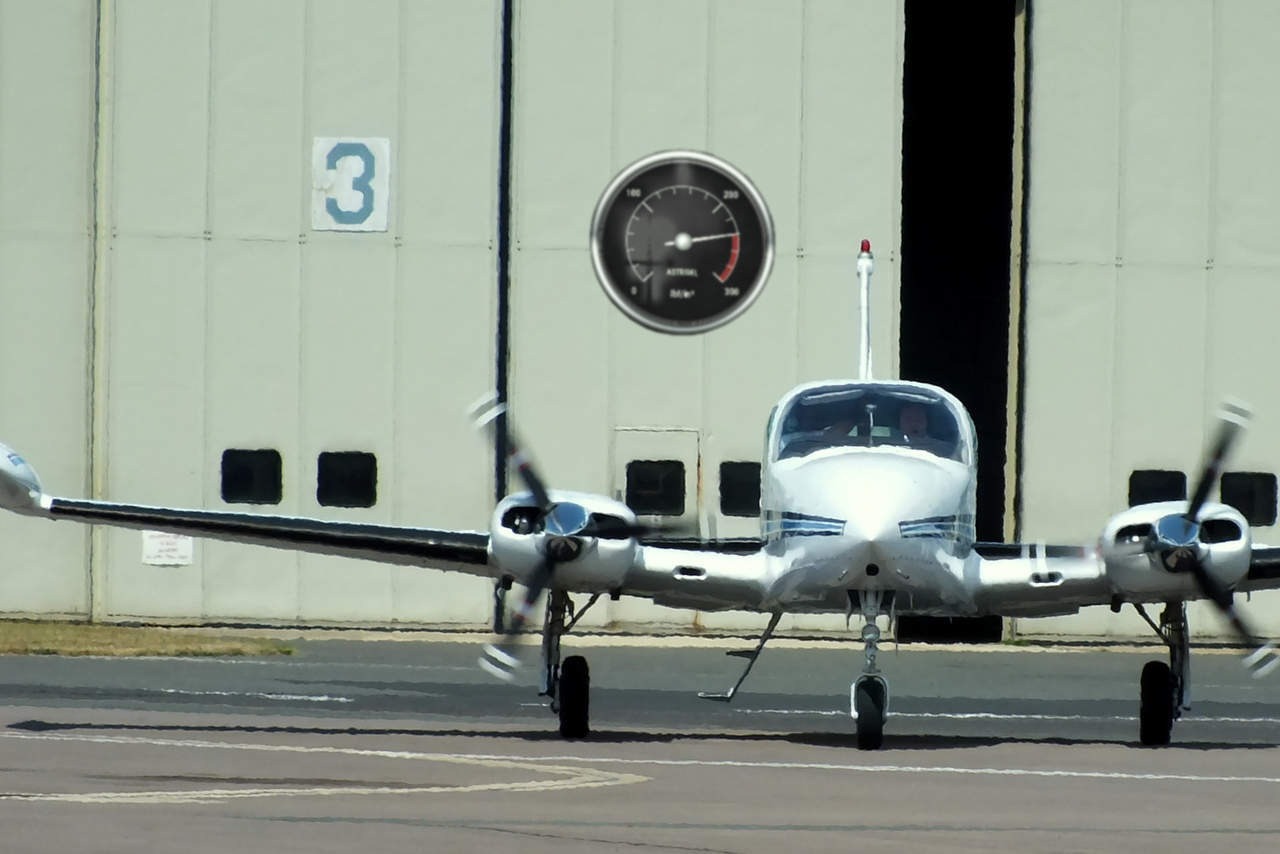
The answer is 240 psi
